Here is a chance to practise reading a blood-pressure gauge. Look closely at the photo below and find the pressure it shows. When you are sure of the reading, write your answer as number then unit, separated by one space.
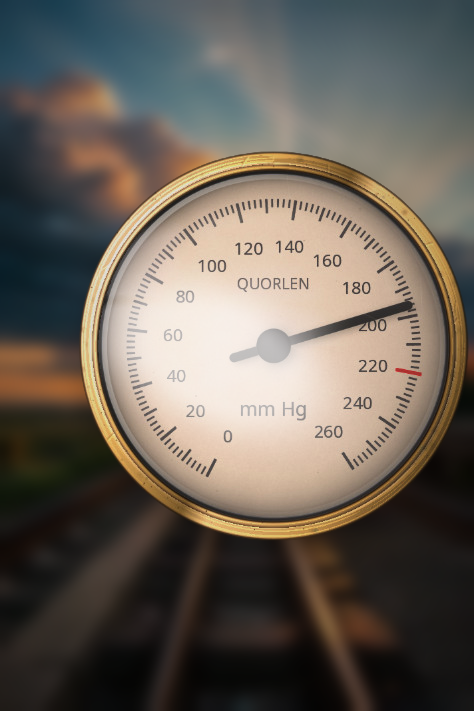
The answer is 196 mmHg
